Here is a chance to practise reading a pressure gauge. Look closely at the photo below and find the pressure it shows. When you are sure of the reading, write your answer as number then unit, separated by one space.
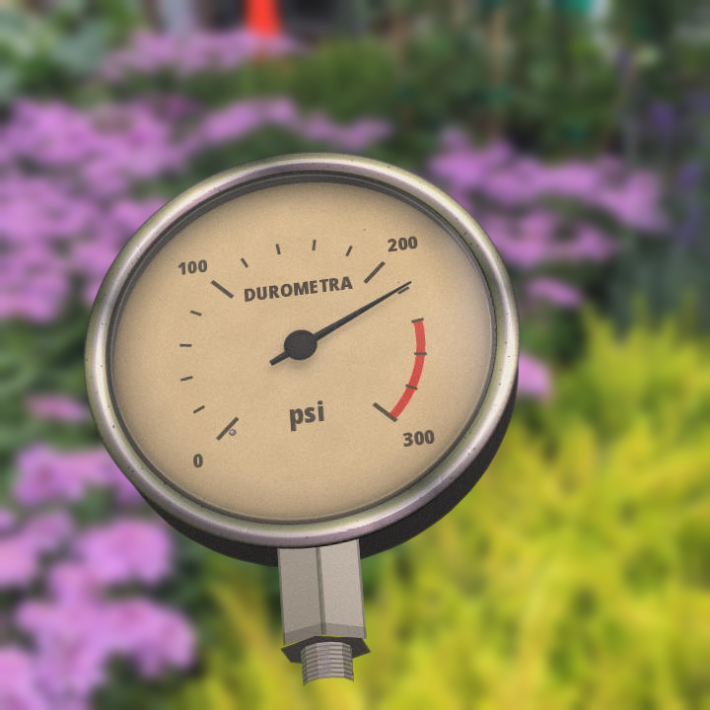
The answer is 220 psi
